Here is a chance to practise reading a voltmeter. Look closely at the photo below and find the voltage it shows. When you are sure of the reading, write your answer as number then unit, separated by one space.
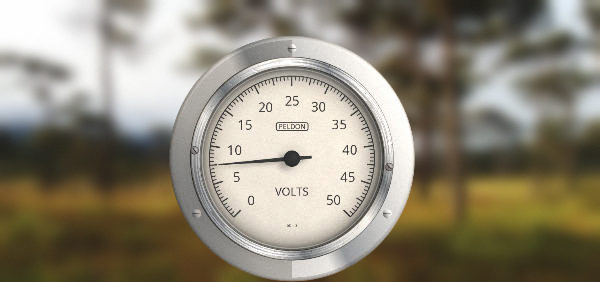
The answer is 7.5 V
